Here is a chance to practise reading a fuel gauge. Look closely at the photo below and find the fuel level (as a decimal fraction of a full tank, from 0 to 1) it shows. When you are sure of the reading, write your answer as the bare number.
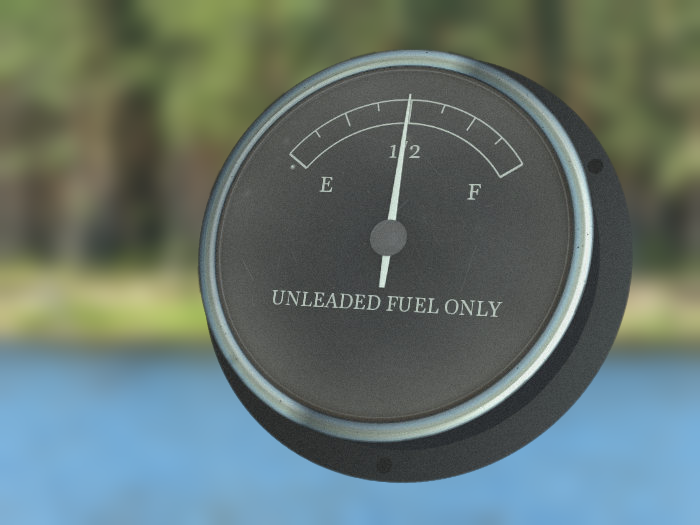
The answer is 0.5
